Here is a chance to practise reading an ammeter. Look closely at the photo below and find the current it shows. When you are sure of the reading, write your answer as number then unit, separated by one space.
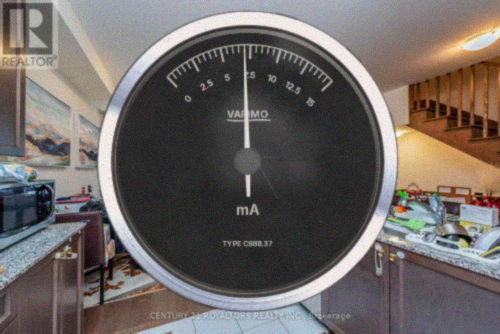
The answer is 7 mA
